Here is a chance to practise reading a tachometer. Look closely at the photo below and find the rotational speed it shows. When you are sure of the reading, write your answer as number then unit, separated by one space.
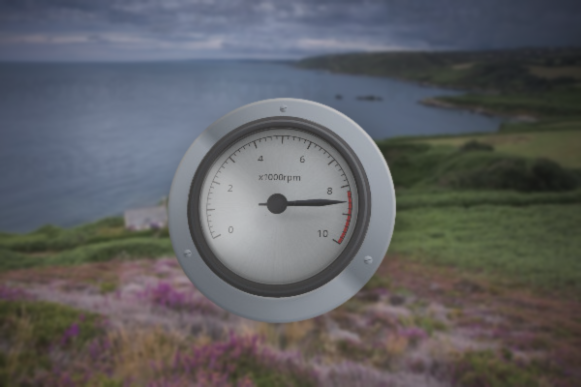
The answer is 8600 rpm
